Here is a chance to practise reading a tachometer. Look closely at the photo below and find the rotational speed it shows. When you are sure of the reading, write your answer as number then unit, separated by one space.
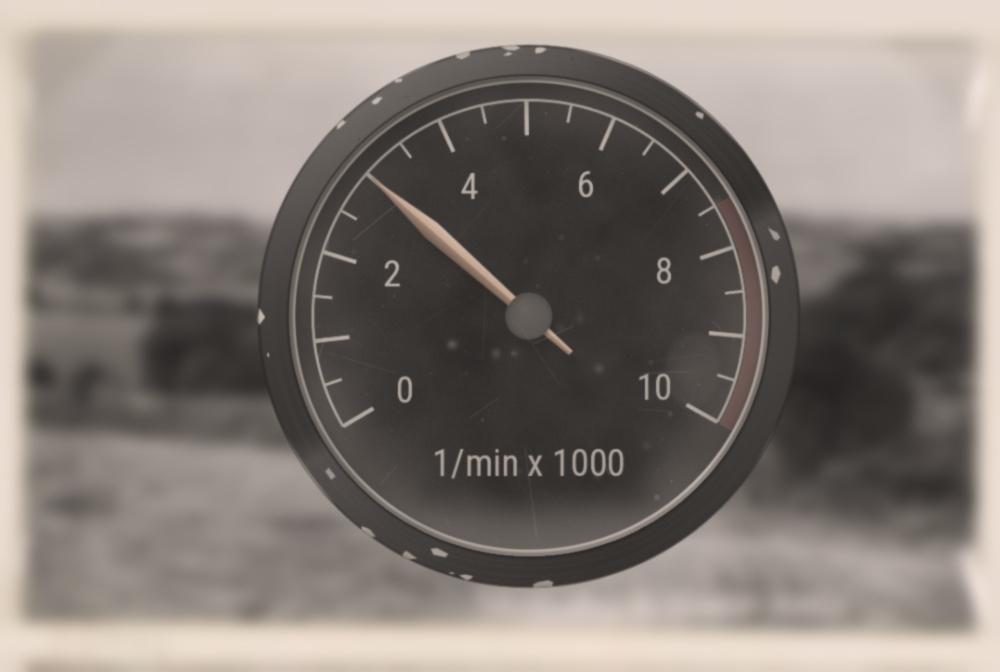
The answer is 3000 rpm
